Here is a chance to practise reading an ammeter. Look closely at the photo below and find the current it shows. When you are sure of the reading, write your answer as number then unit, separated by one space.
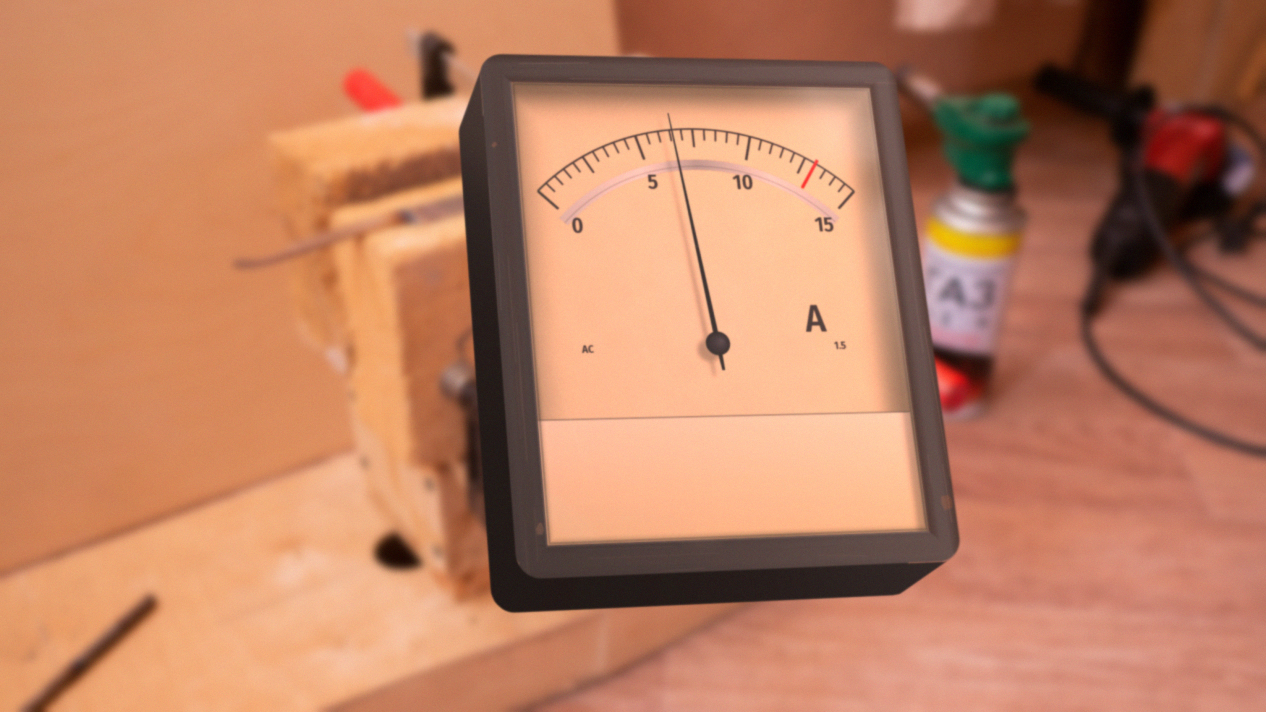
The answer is 6.5 A
